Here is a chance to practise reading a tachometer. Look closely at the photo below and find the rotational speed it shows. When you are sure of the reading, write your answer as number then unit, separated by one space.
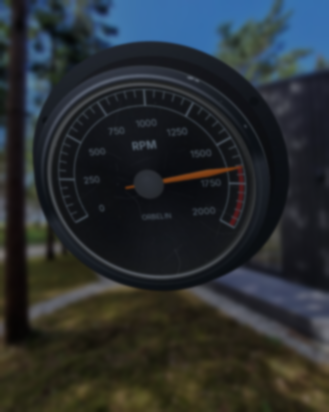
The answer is 1650 rpm
